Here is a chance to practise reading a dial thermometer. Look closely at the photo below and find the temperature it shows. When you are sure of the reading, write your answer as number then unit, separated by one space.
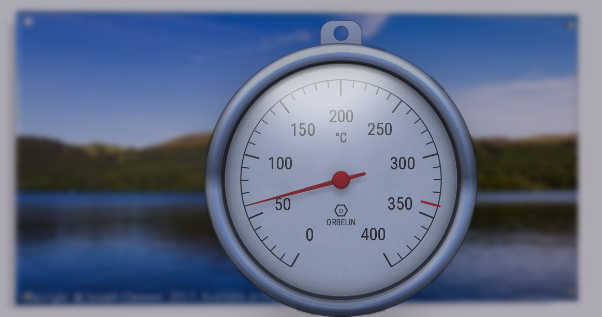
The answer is 60 °C
